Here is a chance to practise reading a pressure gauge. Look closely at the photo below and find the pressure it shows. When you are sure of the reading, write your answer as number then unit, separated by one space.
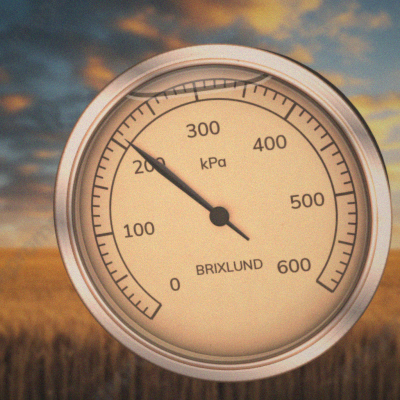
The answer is 210 kPa
